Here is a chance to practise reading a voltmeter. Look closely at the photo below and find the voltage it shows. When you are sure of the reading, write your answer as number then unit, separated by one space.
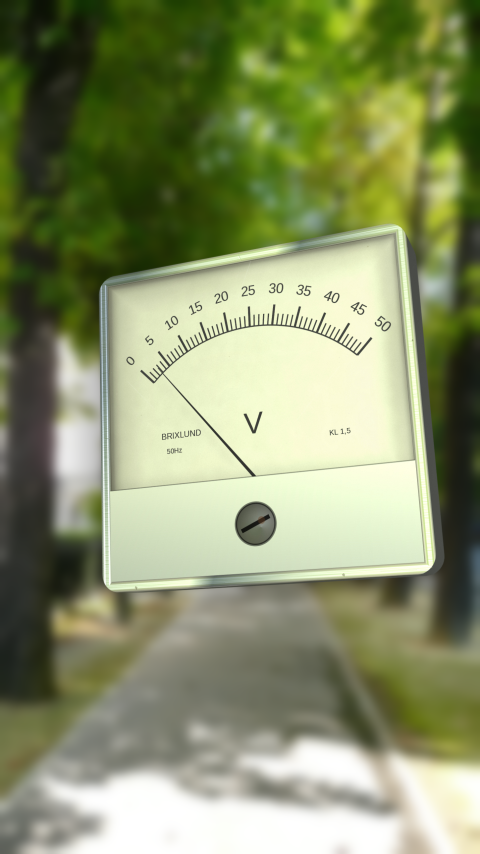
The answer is 3 V
